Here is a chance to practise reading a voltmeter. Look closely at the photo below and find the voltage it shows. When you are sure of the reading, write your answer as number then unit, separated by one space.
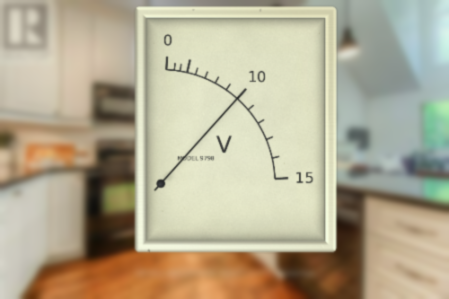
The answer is 10 V
